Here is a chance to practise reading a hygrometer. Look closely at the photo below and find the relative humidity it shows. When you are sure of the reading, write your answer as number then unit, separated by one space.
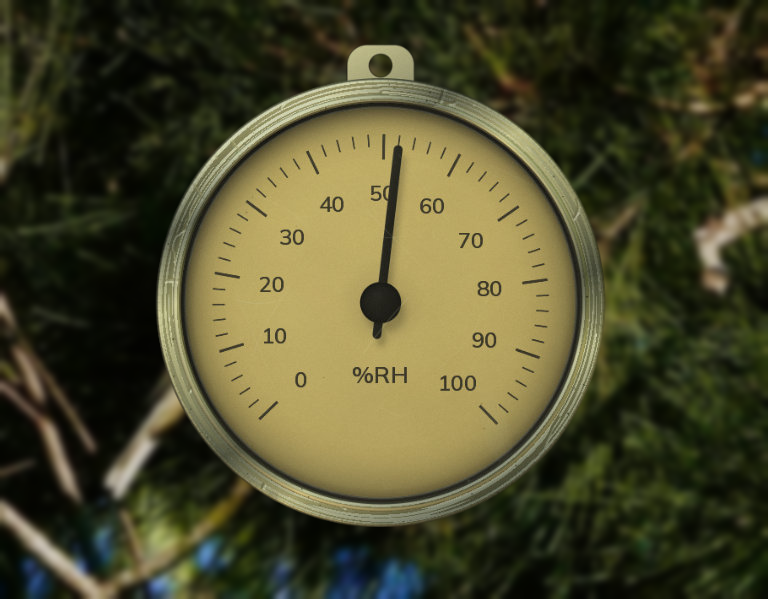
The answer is 52 %
